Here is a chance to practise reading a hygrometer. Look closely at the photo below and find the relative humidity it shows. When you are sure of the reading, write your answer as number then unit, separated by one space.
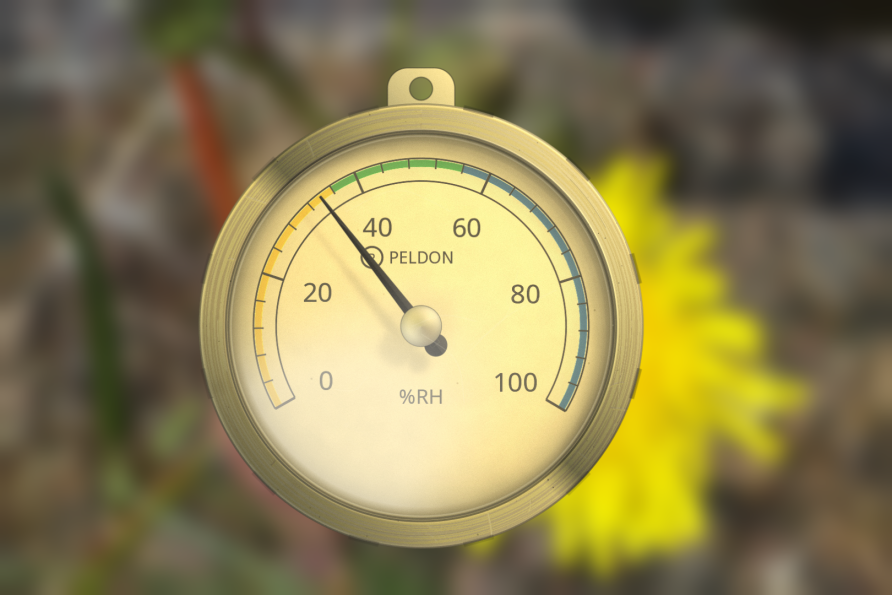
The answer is 34 %
